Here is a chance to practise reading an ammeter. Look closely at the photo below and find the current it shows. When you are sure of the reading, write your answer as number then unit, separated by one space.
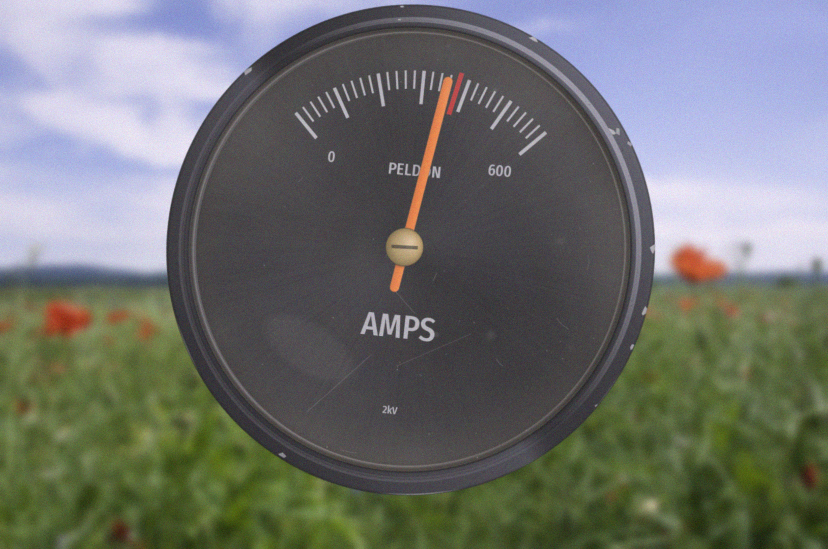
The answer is 360 A
